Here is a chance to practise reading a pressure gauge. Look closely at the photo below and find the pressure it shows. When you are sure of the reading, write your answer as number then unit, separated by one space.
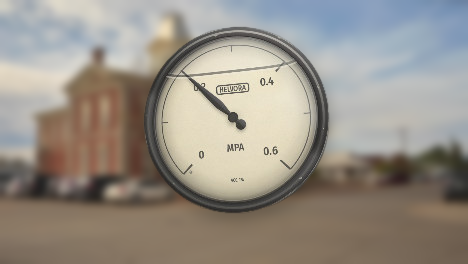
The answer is 0.2 MPa
